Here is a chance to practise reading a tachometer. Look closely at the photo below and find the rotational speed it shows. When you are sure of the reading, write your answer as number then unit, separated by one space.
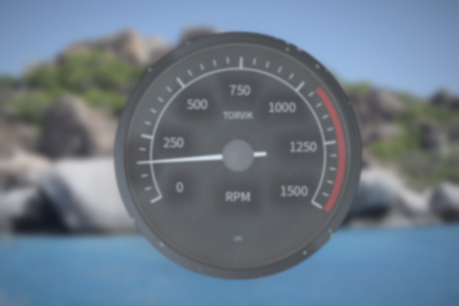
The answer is 150 rpm
